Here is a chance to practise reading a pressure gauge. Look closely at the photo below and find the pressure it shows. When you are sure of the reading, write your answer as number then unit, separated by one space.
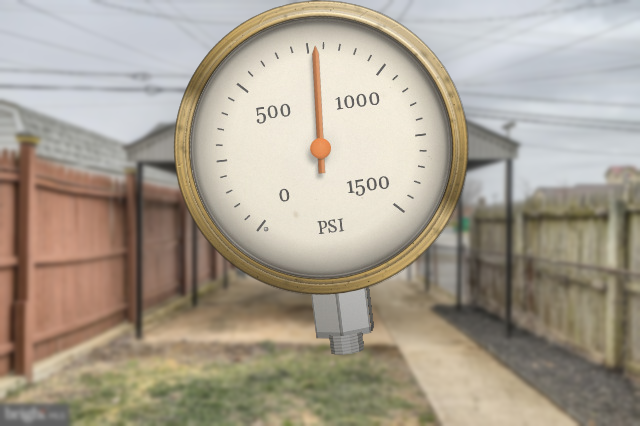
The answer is 775 psi
